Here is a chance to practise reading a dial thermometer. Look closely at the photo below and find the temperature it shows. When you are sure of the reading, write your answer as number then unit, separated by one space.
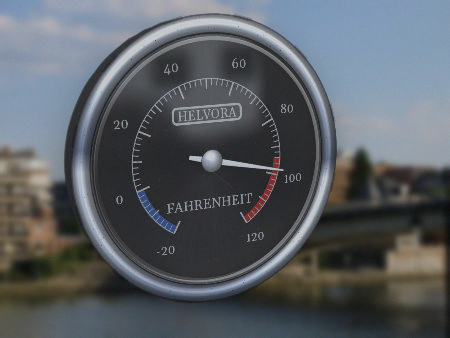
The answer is 98 °F
